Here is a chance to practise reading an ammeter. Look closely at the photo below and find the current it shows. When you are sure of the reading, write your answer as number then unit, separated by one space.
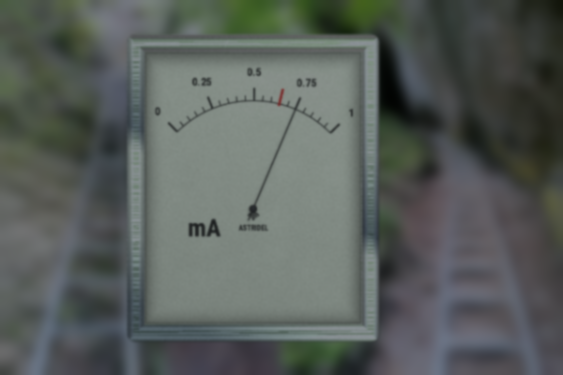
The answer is 0.75 mA
